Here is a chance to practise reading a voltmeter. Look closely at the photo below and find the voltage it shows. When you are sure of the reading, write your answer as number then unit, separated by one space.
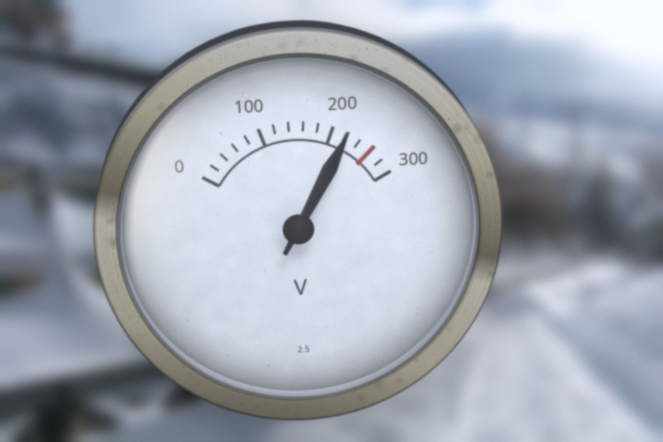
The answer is 220 V
